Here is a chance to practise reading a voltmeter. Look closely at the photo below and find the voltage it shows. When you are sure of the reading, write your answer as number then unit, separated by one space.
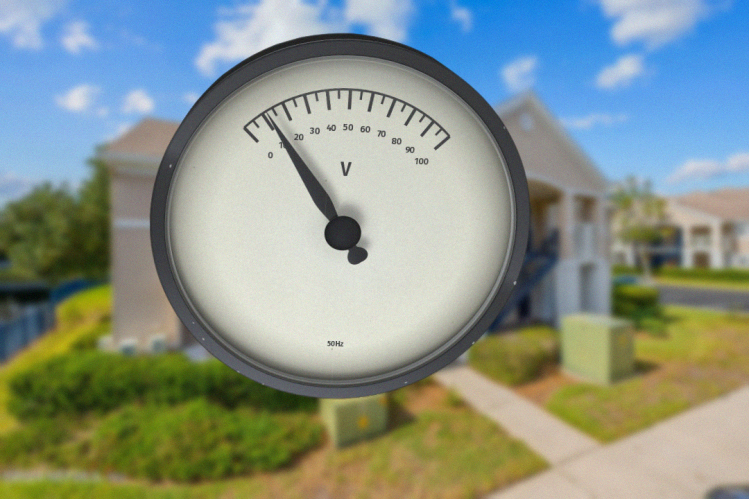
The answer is 12.5 V
